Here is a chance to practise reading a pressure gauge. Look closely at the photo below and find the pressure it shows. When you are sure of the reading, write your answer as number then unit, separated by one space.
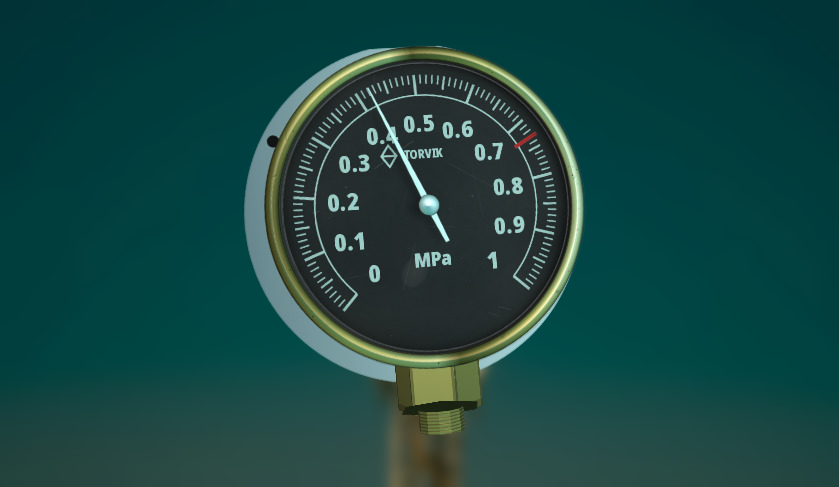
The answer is 0.42 MPa
